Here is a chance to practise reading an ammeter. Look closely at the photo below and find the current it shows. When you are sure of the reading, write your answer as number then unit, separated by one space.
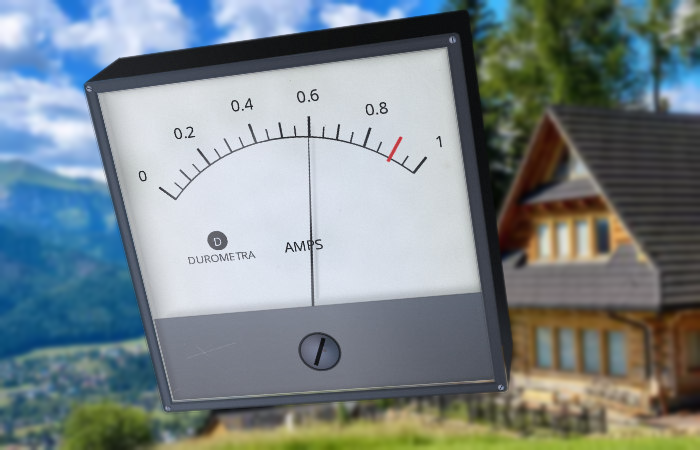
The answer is 0.6 A
